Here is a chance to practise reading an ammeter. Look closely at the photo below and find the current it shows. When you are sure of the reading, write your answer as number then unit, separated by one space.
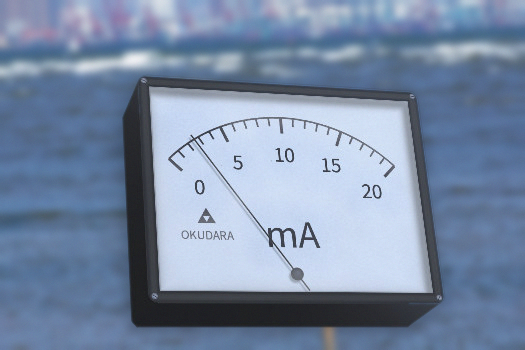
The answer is 2.5 mA
